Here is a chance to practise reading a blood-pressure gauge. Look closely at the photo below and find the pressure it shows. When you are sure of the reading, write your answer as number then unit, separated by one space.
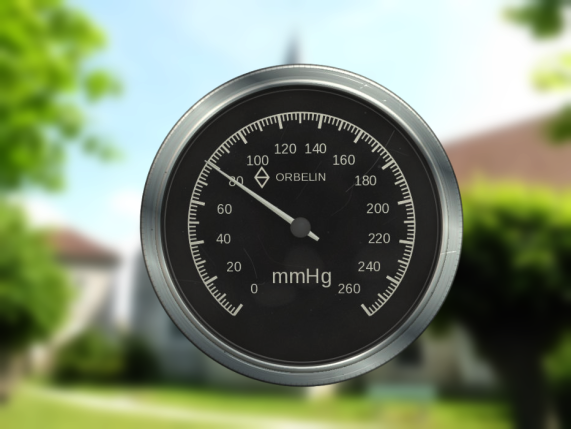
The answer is 80 mmHg
